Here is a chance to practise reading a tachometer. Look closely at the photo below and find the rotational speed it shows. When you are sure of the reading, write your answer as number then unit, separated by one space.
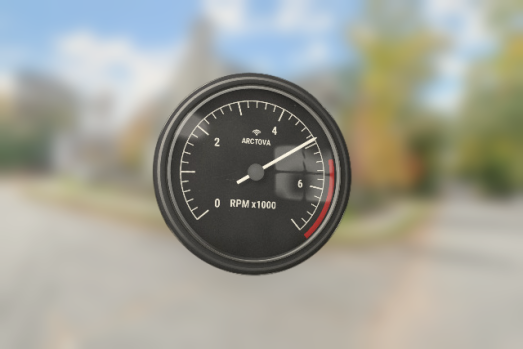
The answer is 4900 rpm
